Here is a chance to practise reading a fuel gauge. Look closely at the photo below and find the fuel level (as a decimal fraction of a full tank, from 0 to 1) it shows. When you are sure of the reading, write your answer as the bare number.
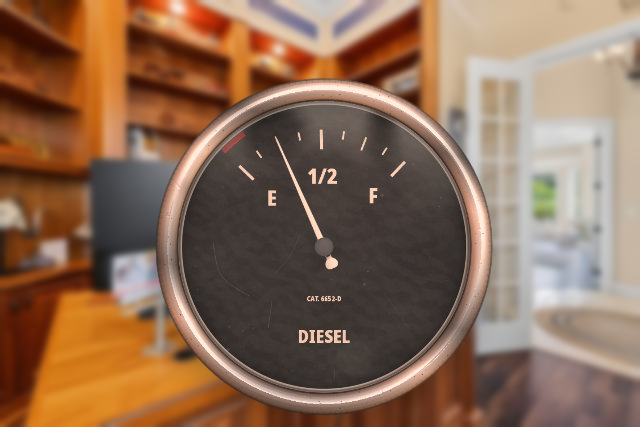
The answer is 0.25
